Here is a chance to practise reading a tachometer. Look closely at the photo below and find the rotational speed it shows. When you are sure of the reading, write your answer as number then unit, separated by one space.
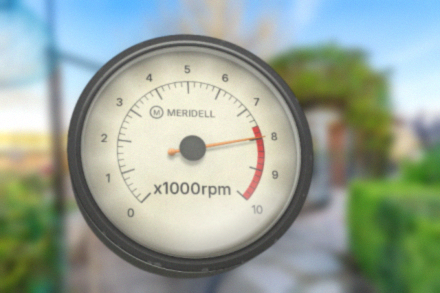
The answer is 8000 rpm
